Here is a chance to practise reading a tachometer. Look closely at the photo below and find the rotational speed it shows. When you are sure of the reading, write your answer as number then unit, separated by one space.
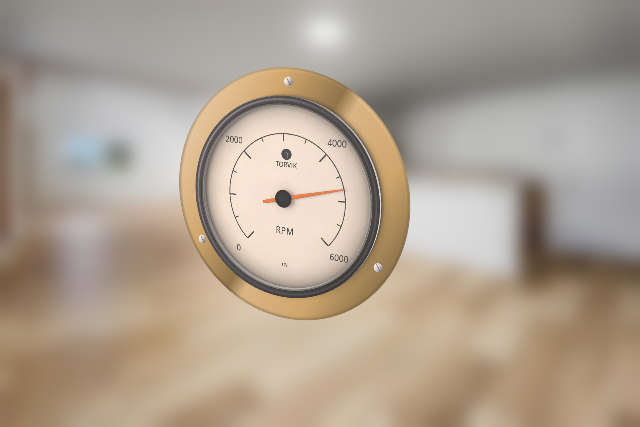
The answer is 4750 rpm
